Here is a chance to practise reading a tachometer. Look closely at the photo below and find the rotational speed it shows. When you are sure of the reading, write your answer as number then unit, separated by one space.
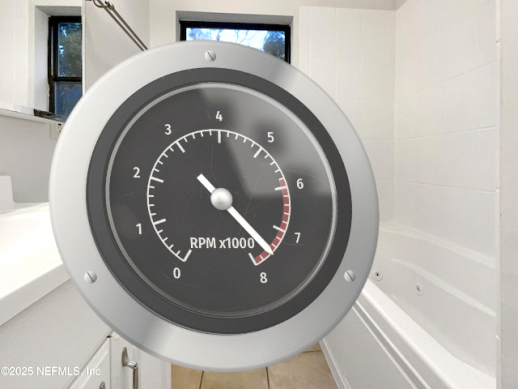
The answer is 7600 rpm
